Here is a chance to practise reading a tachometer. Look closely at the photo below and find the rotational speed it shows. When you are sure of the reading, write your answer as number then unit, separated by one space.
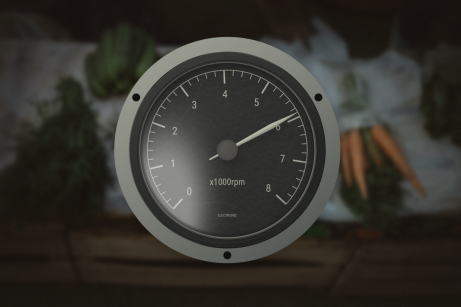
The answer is 5900 rpm
